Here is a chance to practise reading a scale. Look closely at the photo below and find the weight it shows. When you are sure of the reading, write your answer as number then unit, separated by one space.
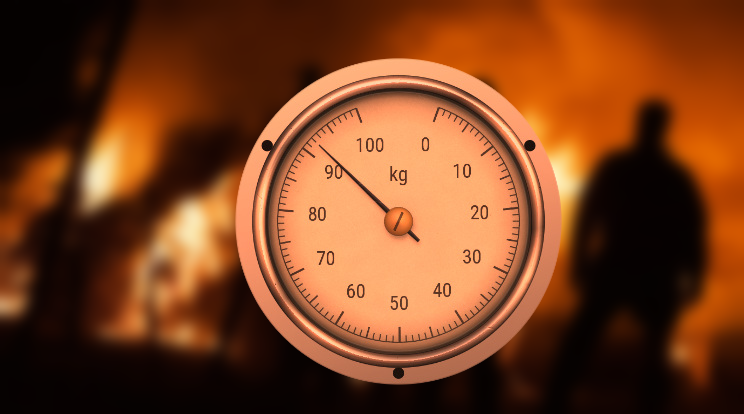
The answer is 92 kg
